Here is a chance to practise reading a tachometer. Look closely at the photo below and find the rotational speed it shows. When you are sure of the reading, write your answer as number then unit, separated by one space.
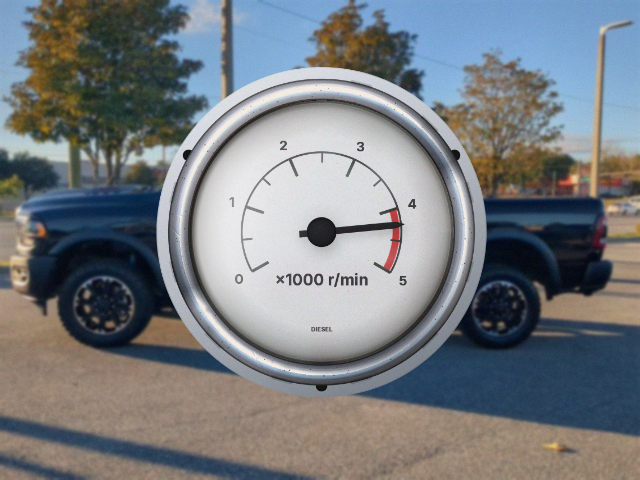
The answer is 4250 rpm
